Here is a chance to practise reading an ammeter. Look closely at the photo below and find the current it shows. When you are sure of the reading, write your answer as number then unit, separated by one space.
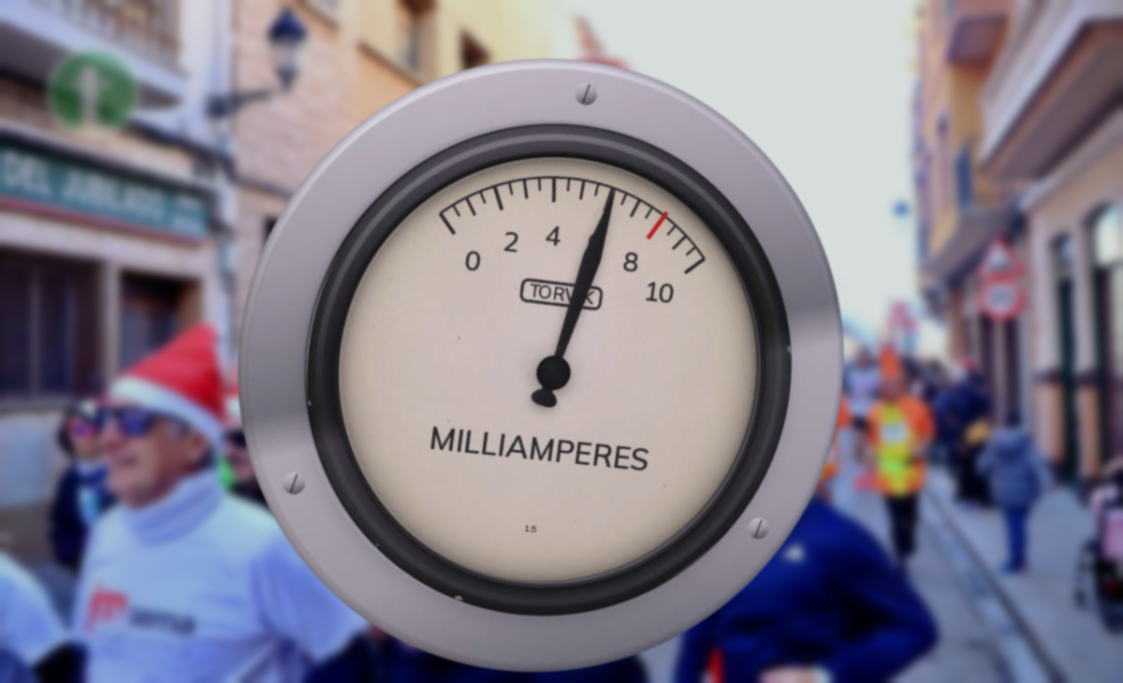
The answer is 6 mA
